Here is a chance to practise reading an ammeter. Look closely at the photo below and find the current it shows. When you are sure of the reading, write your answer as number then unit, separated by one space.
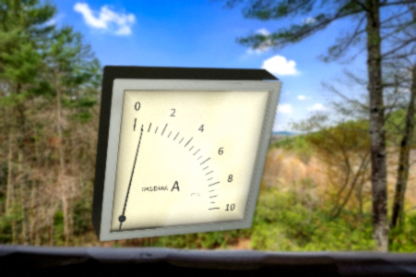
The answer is 0.5 A
